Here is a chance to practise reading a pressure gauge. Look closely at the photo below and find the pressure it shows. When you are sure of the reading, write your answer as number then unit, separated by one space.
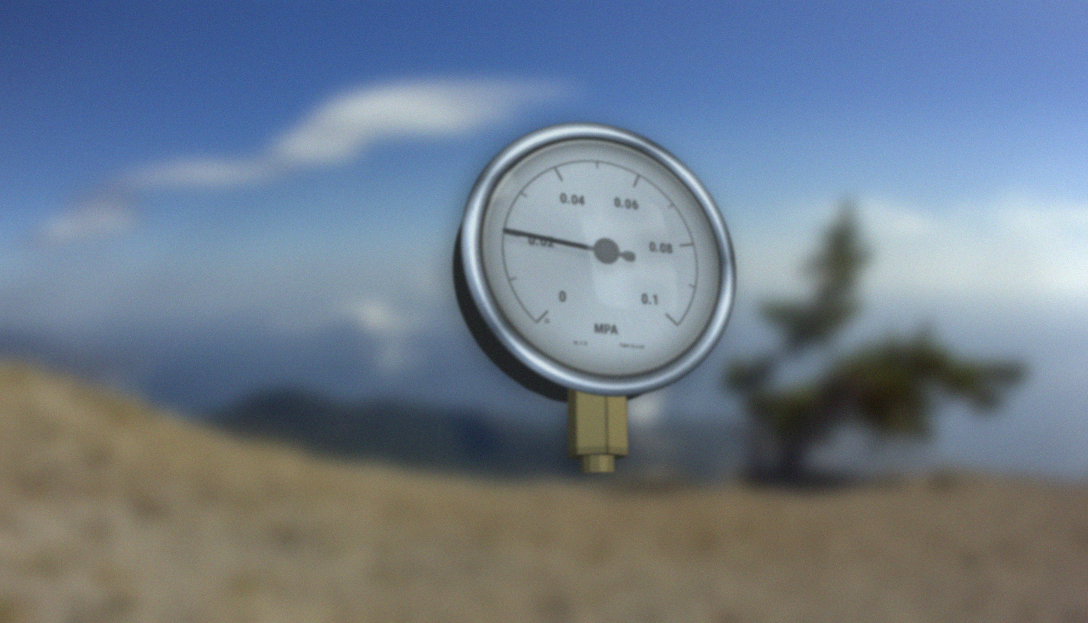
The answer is 0.02 MPa
